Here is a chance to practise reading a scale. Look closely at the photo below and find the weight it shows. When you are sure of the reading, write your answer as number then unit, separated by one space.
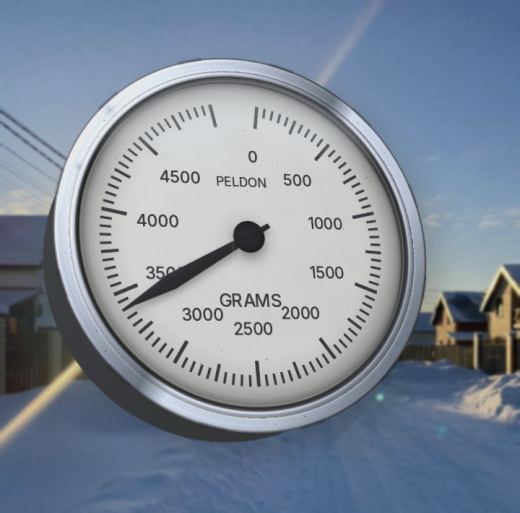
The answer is 3400 g
